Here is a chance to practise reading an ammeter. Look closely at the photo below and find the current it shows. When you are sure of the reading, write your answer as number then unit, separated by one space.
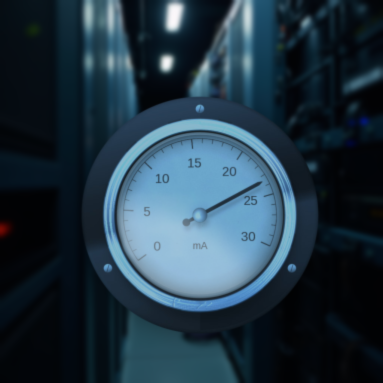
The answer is 23.5 mA
